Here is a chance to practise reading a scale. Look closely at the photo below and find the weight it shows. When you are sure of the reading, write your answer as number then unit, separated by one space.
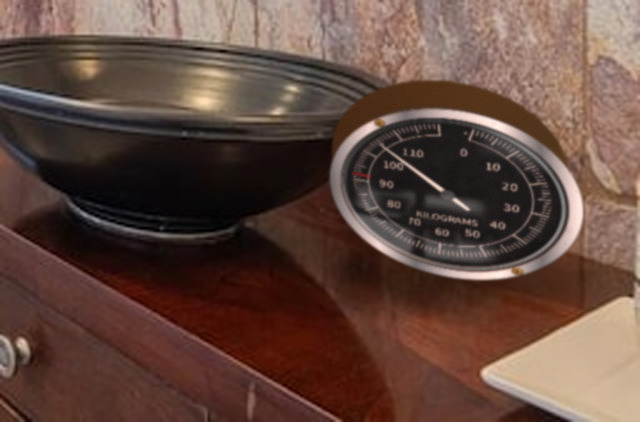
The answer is 105 kg
